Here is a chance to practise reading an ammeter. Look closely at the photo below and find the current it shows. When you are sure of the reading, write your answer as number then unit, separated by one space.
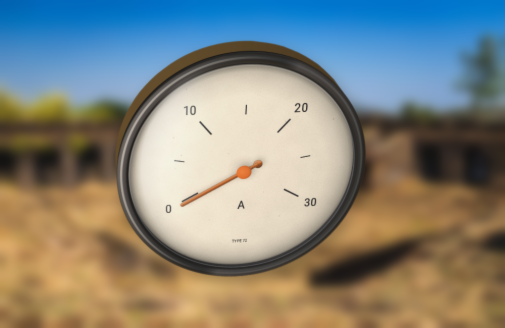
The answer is 0 A
